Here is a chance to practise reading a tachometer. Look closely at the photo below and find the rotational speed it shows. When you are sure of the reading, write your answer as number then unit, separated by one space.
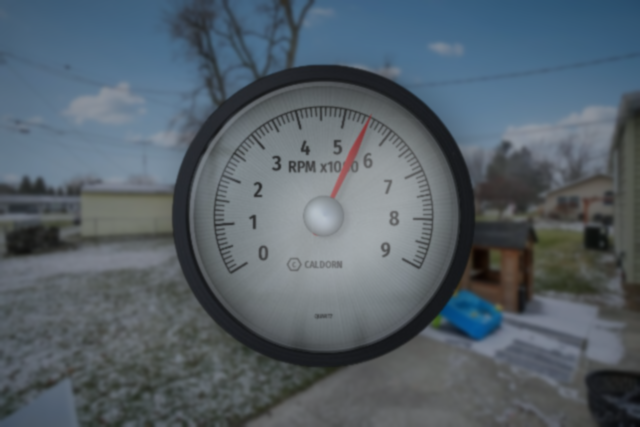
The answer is 5500 rpm
